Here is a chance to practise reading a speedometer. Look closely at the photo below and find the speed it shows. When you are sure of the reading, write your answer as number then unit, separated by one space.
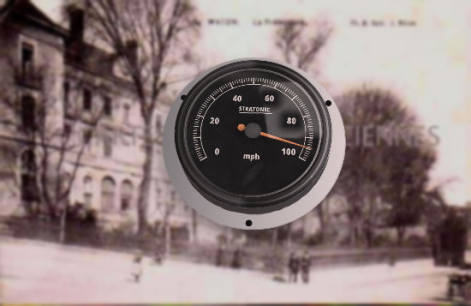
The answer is 95 mph
